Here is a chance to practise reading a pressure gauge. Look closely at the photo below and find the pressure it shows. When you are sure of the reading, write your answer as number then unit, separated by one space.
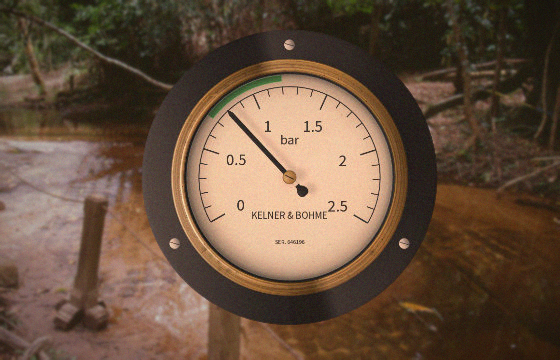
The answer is 0.8 bar
